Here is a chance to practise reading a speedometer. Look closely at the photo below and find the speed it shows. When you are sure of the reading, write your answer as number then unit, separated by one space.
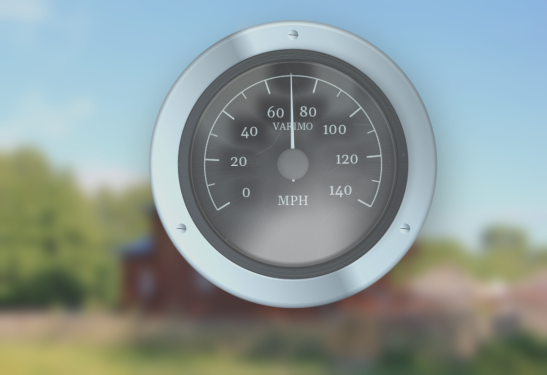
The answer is 70 mph
